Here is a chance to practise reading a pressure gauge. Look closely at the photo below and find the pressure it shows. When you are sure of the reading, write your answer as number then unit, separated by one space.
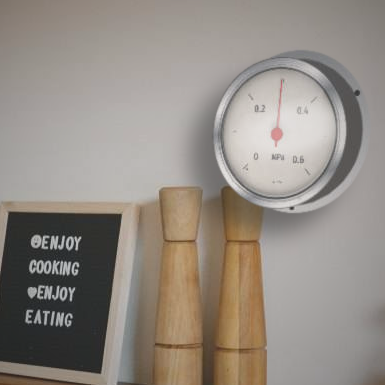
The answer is 0.3 MPa
